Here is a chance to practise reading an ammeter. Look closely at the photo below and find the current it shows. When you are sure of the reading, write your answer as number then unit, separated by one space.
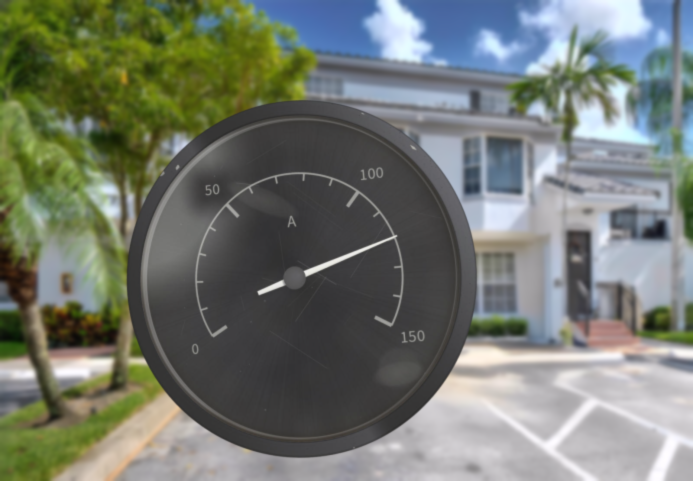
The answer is 120 A
